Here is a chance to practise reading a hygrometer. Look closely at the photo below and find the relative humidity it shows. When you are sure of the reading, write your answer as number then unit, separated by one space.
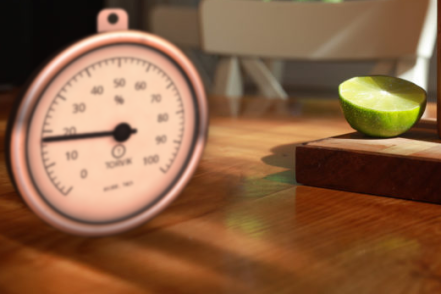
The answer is 18 %
